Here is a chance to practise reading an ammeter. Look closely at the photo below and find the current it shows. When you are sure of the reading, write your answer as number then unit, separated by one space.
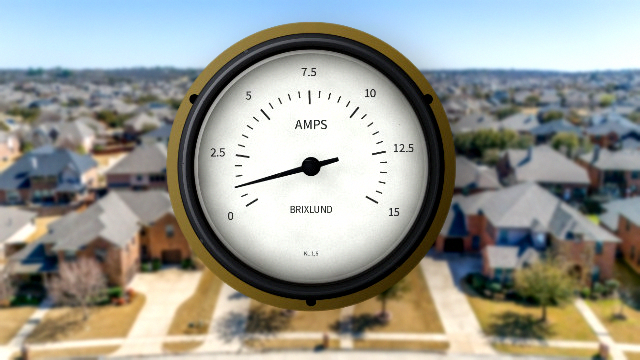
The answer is 1 A
